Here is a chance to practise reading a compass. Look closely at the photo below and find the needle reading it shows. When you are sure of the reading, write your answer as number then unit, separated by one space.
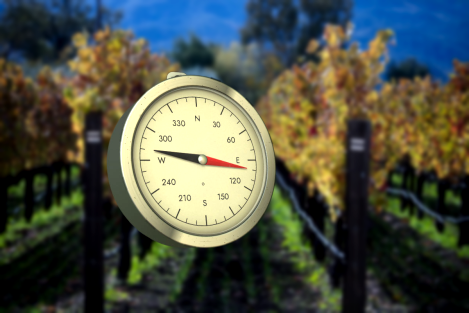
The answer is 100 °
